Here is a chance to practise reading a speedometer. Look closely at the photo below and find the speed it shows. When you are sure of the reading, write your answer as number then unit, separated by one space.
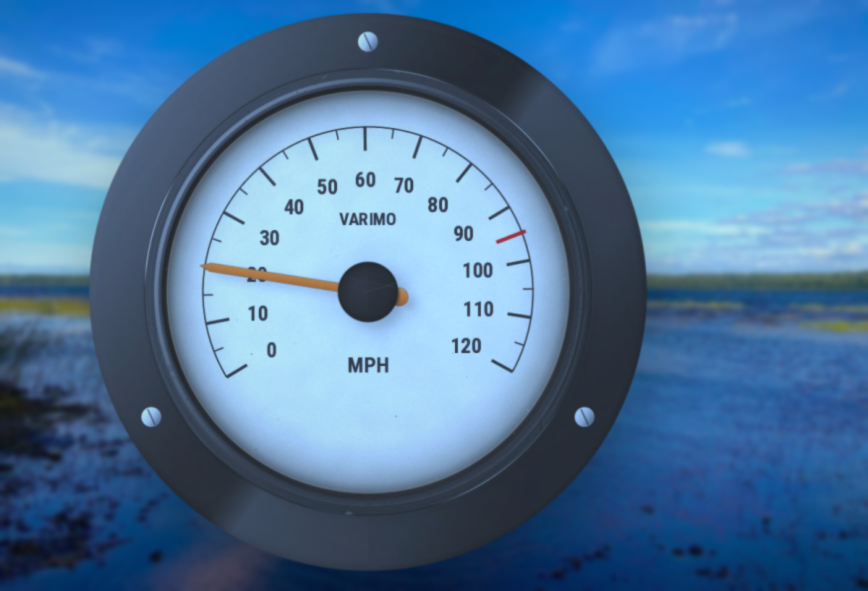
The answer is 20 mph
